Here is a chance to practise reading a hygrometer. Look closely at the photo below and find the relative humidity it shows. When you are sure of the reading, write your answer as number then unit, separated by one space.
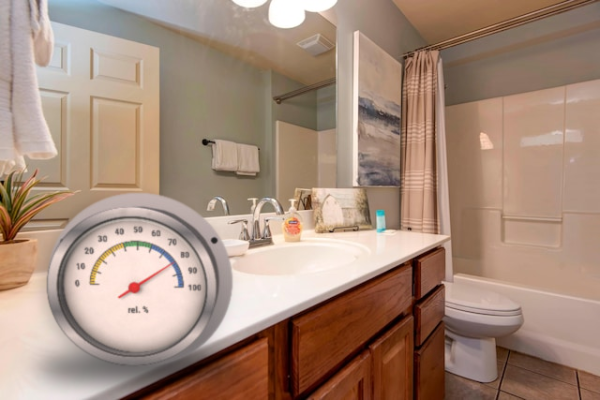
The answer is 80 %
